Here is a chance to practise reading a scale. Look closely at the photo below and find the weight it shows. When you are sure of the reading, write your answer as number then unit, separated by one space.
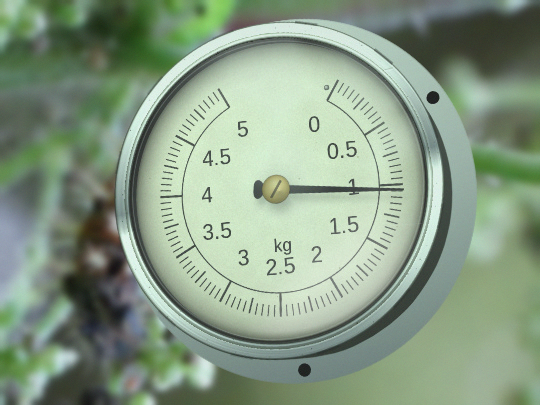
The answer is 1.05 kg
